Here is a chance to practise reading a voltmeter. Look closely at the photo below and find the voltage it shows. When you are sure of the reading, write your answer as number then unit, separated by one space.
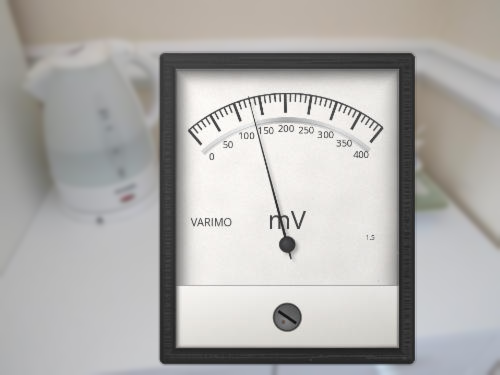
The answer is 130 mV
